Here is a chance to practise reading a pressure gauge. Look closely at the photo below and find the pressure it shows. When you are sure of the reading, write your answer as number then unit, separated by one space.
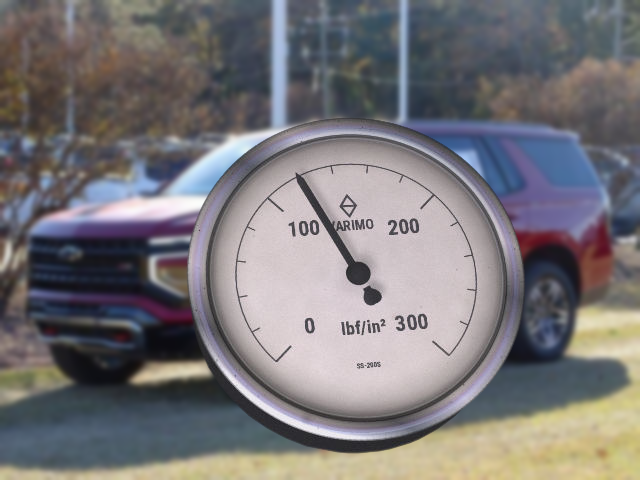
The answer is 120 psi
